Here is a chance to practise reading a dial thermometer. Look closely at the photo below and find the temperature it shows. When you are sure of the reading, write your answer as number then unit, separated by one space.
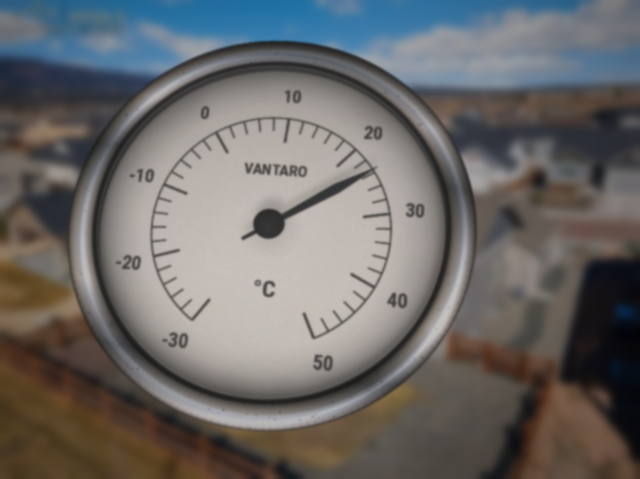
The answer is 24 °C
